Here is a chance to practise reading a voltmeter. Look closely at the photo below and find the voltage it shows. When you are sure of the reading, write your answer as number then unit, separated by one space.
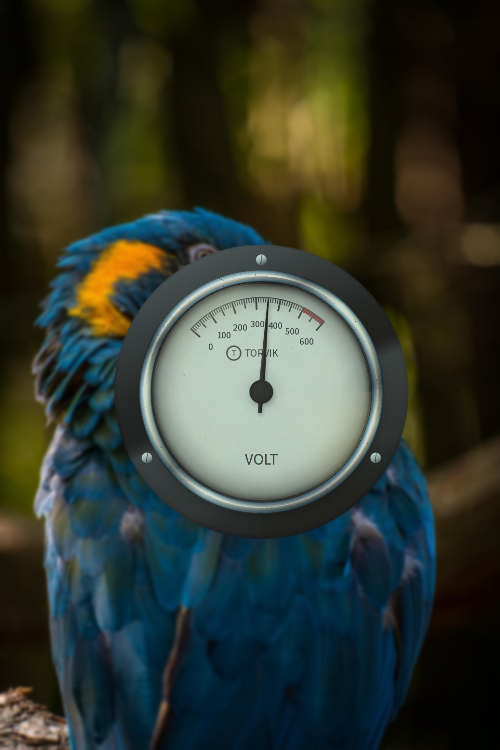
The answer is 350 V
